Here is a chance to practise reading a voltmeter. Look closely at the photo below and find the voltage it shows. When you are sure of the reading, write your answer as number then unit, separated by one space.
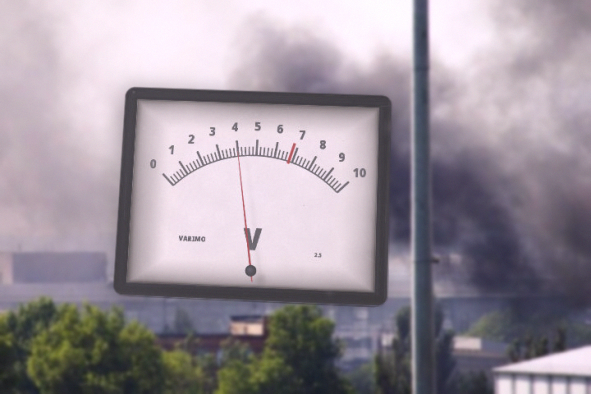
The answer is 4 V
